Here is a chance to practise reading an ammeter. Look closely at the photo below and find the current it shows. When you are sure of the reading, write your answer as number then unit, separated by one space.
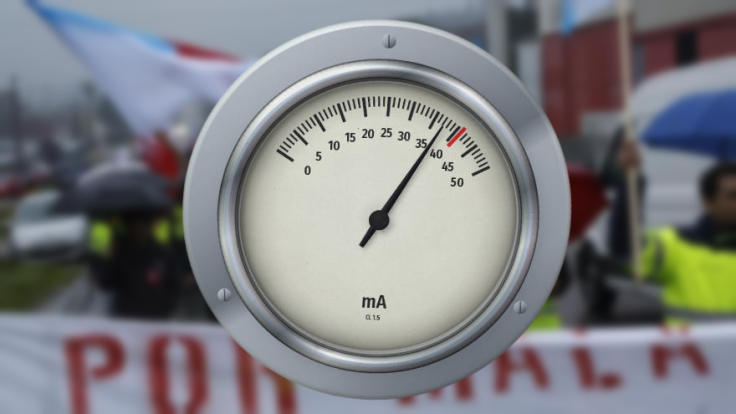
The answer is 37 mA
